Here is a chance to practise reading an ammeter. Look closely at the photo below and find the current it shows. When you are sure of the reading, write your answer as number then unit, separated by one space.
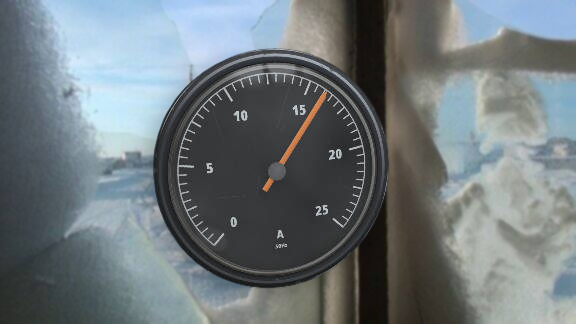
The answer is 16 A
